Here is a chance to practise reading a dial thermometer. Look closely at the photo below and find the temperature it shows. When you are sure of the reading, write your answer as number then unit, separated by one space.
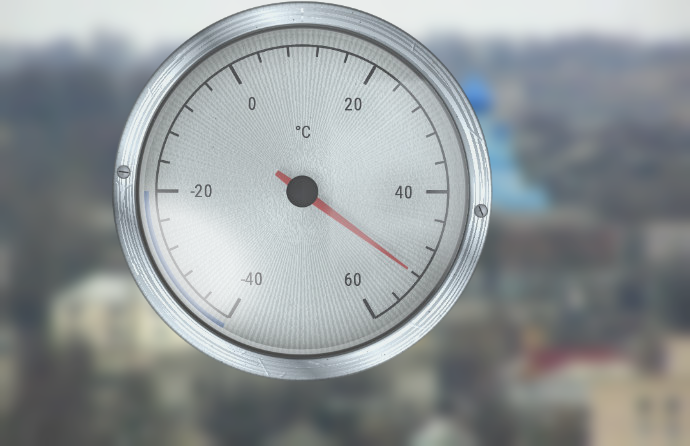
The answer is 52 °C
